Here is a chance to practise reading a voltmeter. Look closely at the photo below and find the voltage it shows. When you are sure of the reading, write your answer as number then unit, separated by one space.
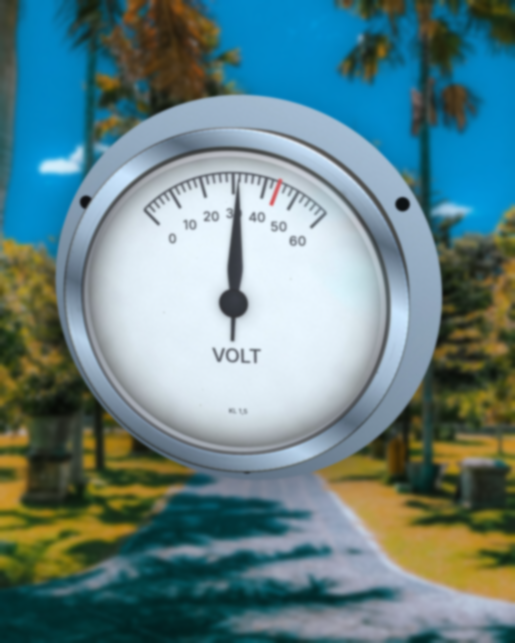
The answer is 32 V
